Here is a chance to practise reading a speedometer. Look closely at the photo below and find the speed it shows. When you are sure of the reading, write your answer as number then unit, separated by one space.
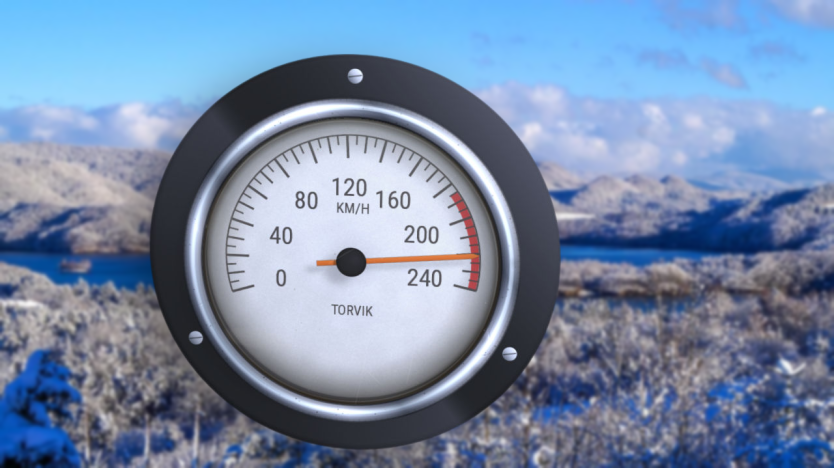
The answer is 220 km/h
